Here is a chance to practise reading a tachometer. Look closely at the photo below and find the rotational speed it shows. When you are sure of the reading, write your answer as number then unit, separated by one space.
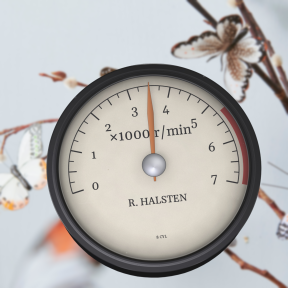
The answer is 3500 rpm
